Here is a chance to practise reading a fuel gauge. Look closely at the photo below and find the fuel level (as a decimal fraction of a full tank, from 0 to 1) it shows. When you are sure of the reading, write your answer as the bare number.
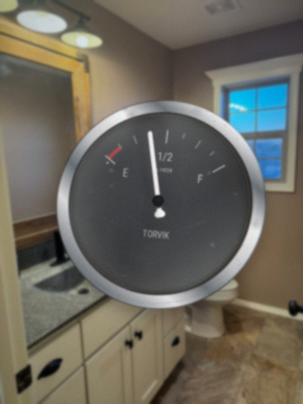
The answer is 0.375
